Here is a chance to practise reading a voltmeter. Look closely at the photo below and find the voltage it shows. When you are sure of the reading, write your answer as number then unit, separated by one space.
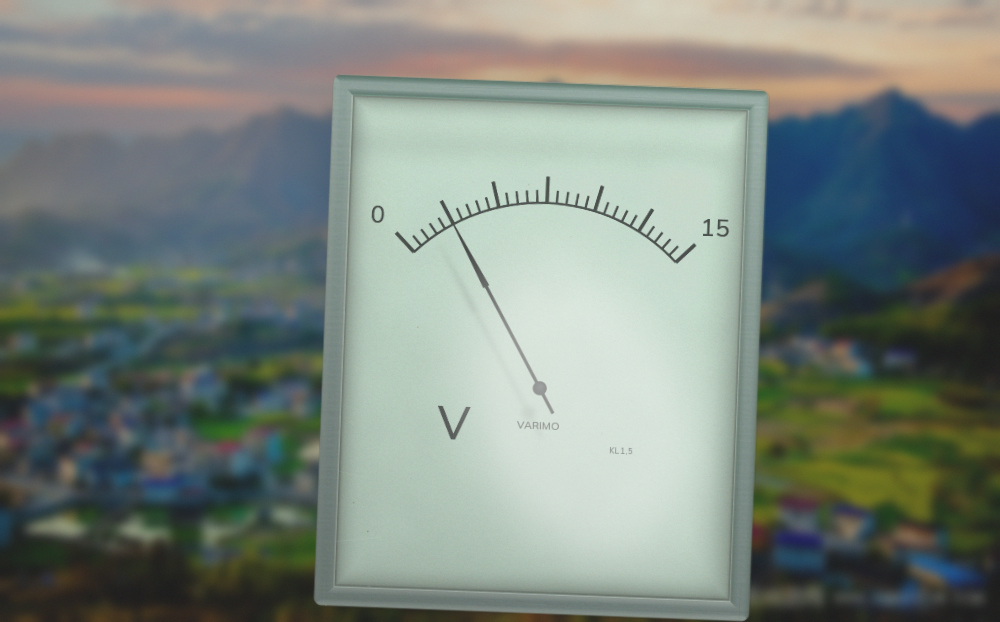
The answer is 2.5 V
